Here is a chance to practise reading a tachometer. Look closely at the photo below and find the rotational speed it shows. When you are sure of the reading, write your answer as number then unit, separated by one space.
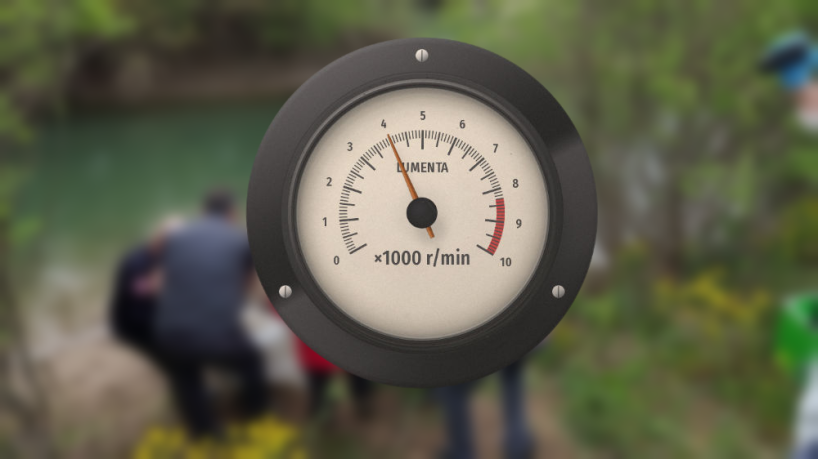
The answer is 4000 rpm
